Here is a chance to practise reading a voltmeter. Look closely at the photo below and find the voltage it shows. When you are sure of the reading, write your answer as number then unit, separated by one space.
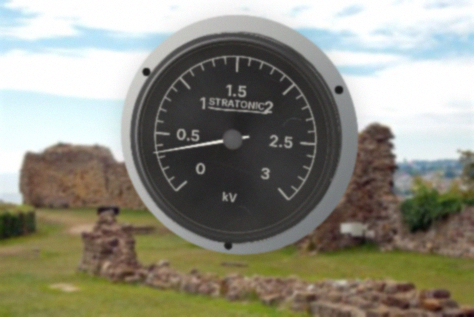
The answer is 0.35 kV
